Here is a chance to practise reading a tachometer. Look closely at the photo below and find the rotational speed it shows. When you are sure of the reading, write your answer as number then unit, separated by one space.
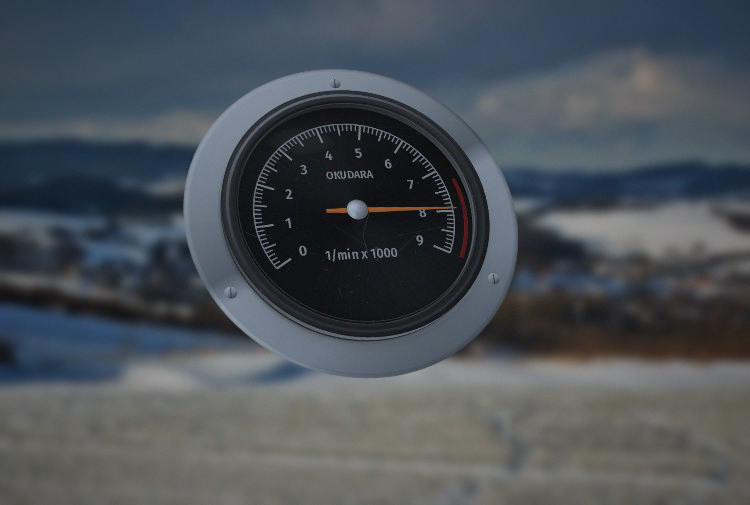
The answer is 8000 rpm
